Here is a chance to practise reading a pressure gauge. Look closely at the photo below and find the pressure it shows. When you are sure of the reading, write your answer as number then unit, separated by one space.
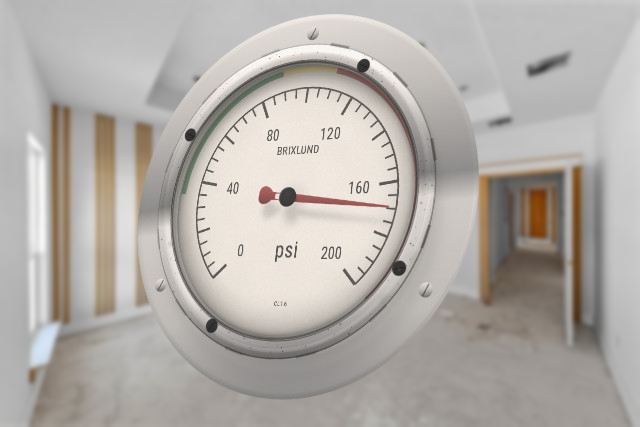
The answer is 170 psi
